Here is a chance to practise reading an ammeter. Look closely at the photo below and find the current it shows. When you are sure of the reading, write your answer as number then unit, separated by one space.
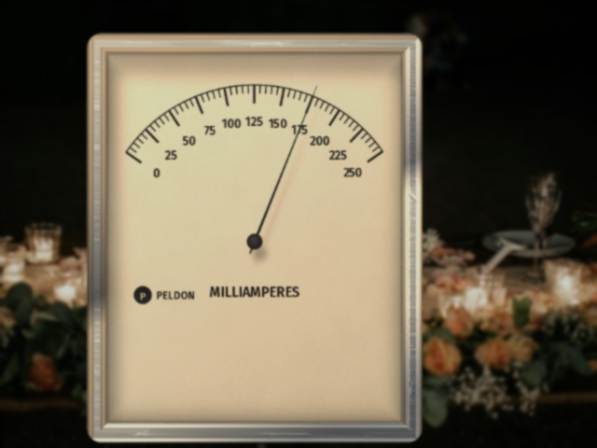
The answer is 175 mA
